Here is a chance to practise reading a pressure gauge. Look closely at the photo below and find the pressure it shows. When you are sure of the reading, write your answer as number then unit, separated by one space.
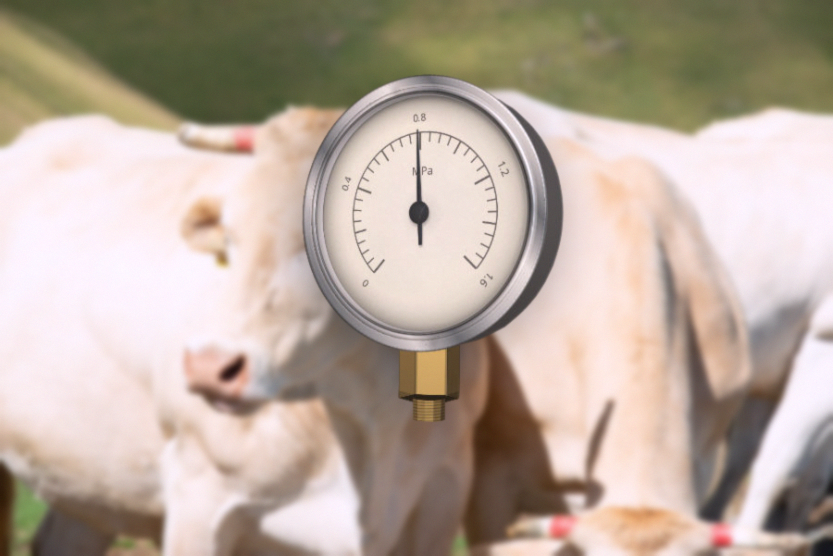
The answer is 0.8 MPa
